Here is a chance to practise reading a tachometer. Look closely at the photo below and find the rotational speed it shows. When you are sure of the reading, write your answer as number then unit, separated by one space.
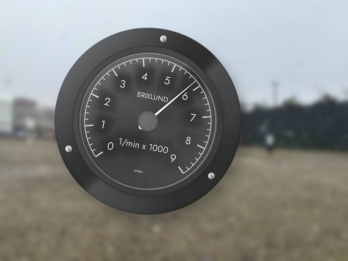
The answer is 5800 rpm
